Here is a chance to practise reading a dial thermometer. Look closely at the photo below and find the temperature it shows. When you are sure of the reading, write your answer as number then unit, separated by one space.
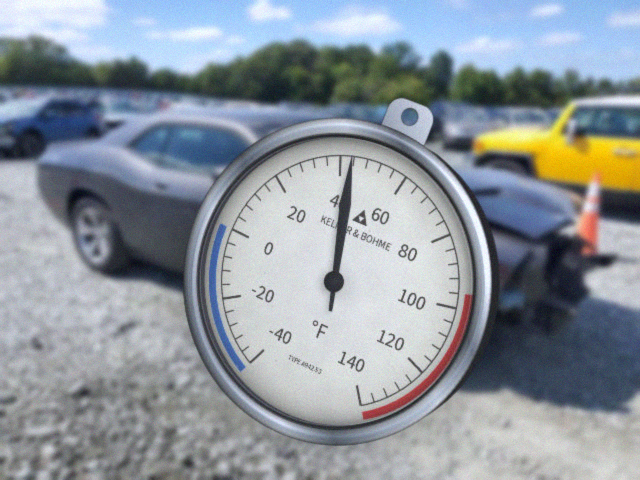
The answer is 44 °F
